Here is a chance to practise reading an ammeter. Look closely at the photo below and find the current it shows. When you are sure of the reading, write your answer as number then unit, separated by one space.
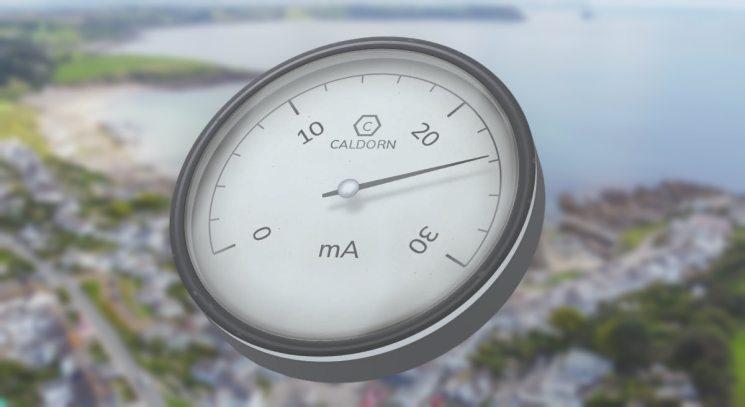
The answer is 24 mA
